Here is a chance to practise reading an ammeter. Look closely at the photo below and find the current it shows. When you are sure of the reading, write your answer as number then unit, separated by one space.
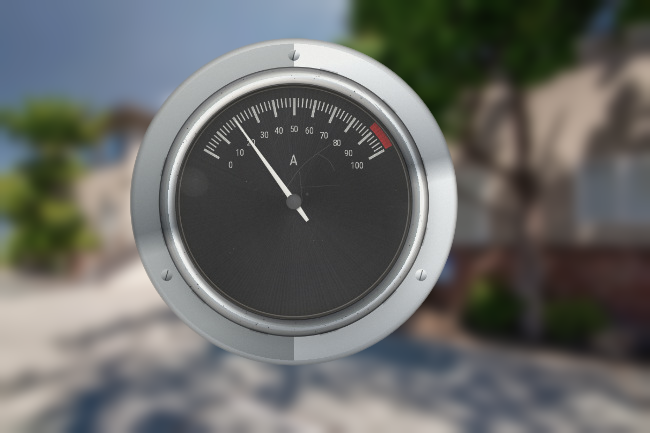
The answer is 20 A
